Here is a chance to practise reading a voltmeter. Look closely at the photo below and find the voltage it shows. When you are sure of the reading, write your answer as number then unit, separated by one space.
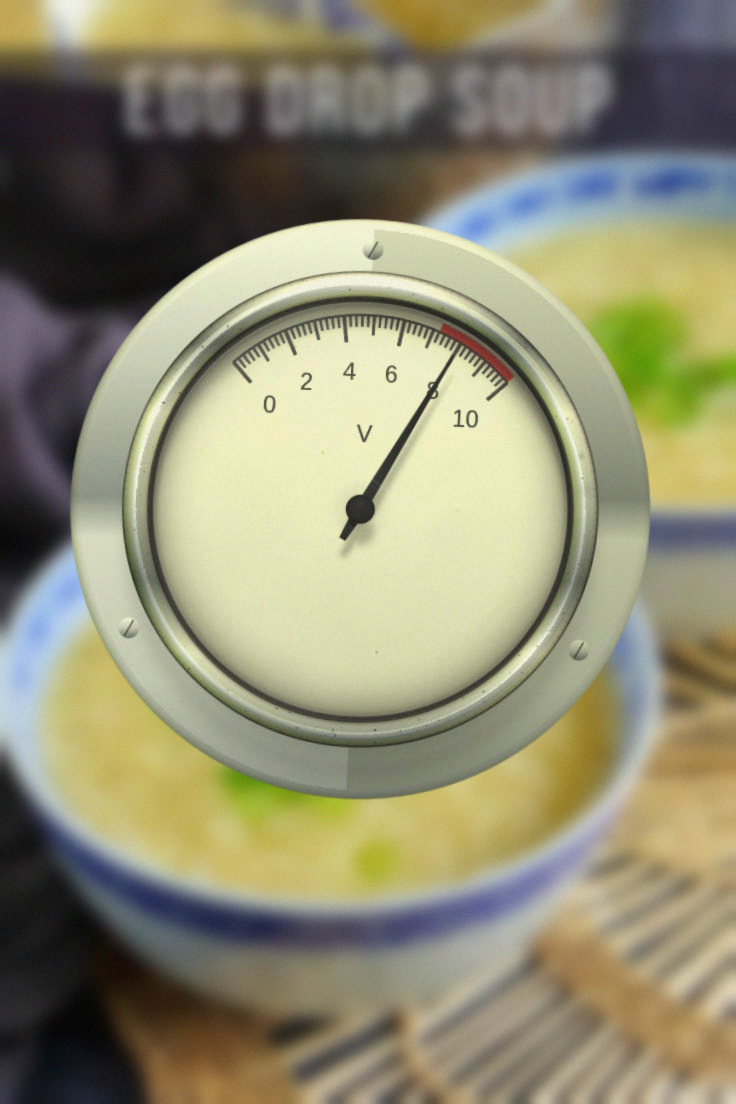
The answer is 8 V
